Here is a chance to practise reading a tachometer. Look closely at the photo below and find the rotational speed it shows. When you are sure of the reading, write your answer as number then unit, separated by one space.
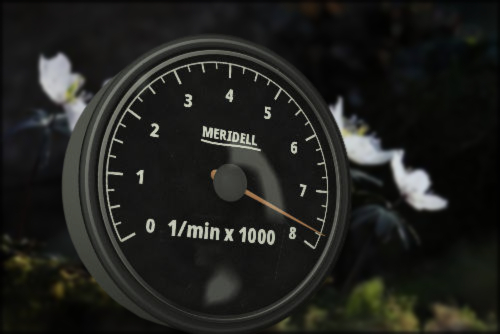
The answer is 7750 rpm
